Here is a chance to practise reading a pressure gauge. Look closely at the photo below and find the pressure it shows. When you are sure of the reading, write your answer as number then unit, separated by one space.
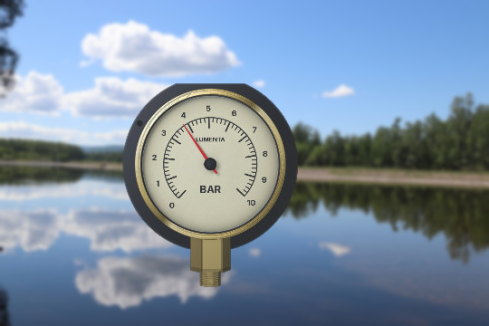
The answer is 3.8 bar
